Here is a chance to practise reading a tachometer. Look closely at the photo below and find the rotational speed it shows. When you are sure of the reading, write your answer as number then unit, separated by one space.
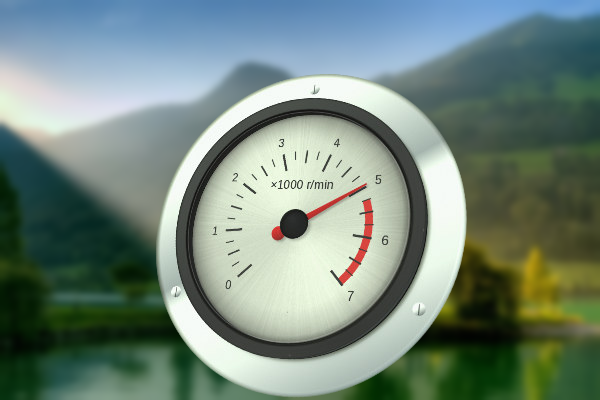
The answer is 5000 rpm
